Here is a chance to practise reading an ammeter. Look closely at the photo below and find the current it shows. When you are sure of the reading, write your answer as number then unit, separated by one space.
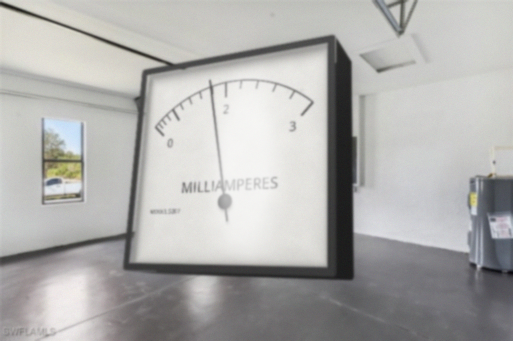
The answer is 1.8 mA
